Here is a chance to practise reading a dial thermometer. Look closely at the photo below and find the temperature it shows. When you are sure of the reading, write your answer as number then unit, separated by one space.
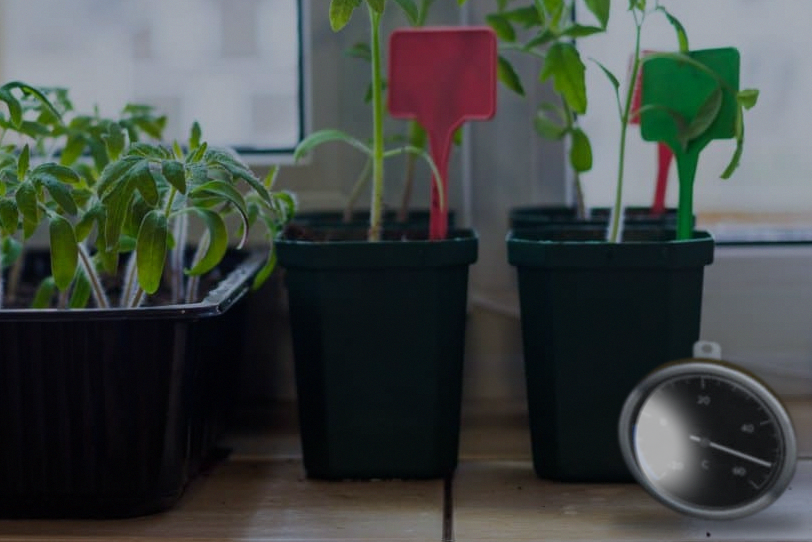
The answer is 52 °C
